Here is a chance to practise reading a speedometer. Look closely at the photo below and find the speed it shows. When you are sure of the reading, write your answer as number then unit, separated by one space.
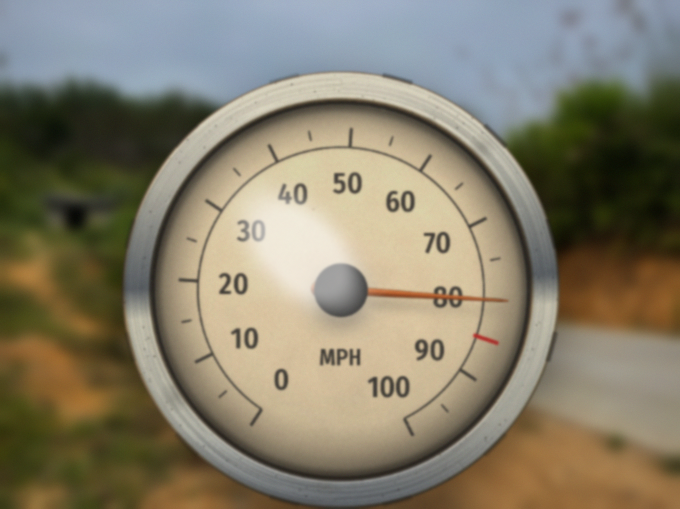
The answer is 80 mph
